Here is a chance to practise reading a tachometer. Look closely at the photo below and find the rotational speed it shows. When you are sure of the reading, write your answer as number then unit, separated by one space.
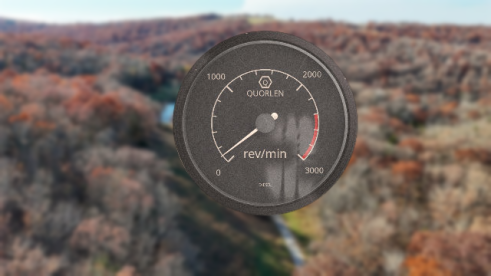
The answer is 100 rpm
